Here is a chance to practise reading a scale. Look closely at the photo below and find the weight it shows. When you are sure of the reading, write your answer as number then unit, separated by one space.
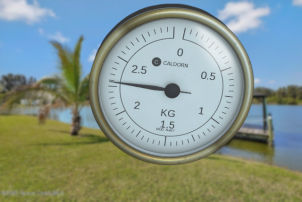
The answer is 2.3 kg
